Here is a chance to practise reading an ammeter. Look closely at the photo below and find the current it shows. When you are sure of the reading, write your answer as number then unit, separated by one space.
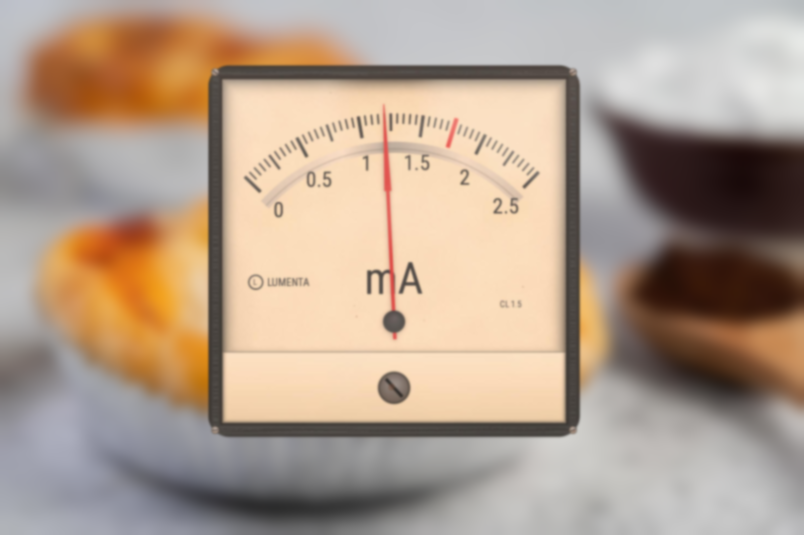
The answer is 1.2 mA
